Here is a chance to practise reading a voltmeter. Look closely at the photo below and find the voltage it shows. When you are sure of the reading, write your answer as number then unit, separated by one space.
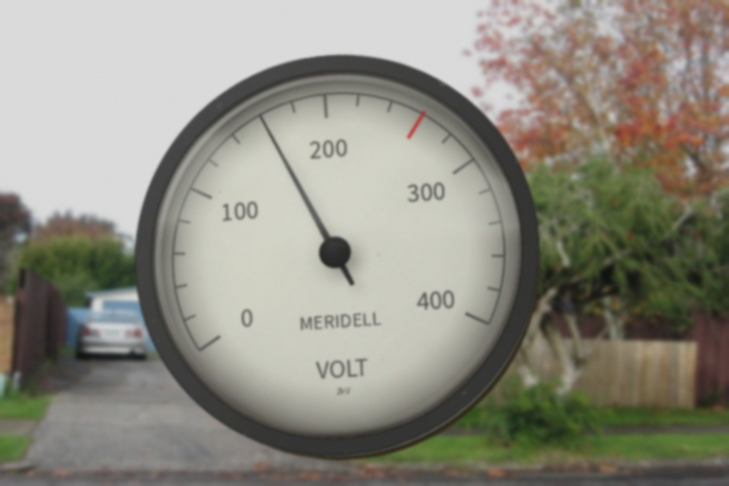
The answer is 160 V
